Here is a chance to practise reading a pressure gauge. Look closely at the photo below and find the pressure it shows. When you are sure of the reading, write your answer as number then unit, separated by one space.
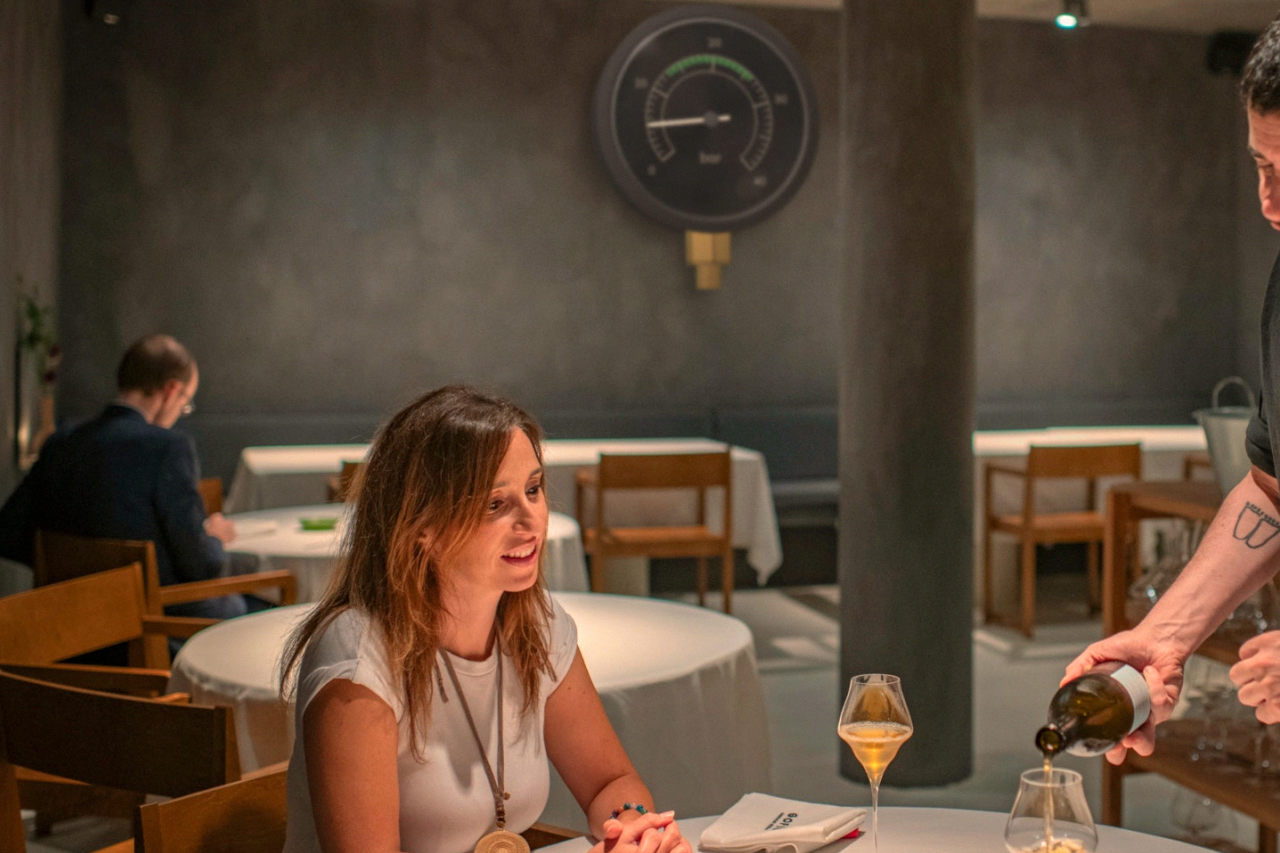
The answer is 5 bar
